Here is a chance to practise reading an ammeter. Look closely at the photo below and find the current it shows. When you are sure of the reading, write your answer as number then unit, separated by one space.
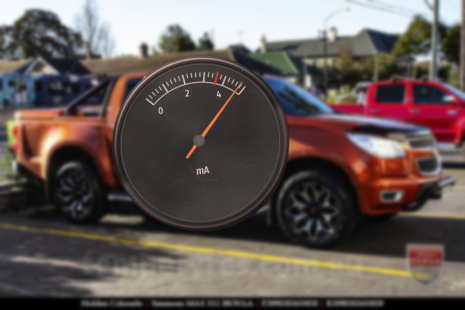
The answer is 4.8 mA
